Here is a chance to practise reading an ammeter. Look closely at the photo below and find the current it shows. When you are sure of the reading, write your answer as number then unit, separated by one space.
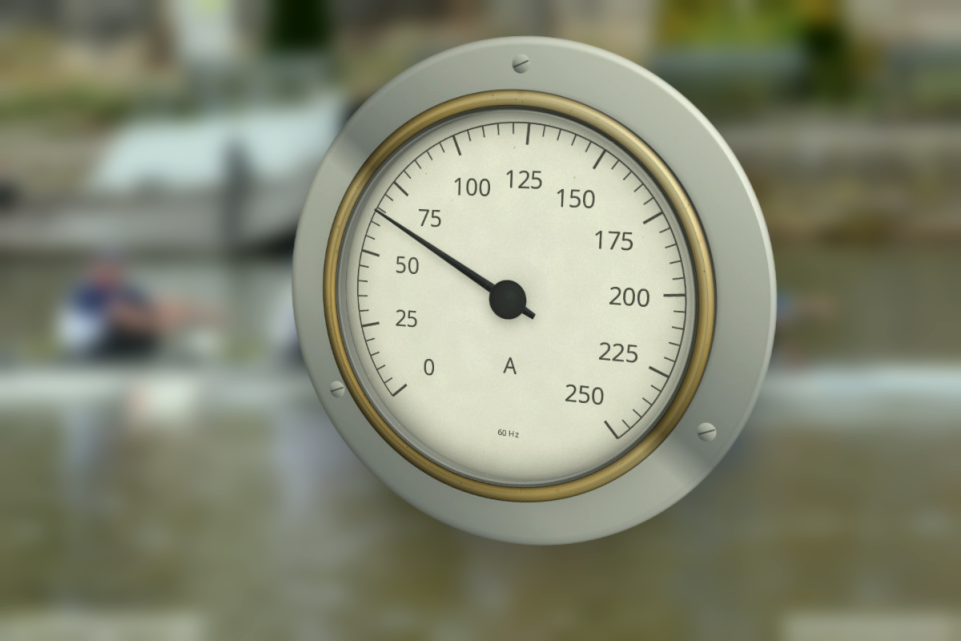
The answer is 65 A
